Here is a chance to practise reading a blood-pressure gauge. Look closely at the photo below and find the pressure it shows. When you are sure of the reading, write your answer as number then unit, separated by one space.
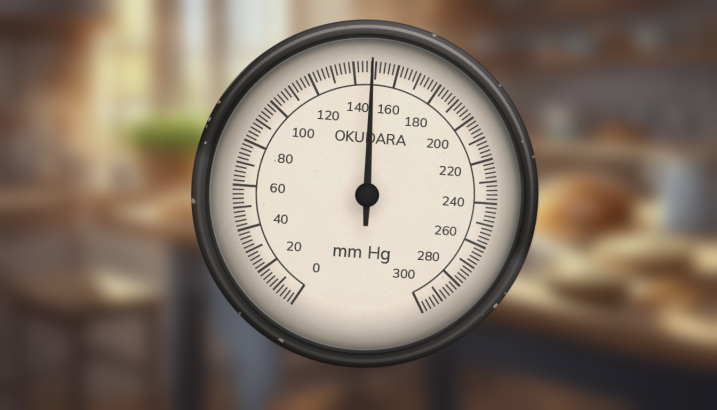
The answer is 148 mmHg
